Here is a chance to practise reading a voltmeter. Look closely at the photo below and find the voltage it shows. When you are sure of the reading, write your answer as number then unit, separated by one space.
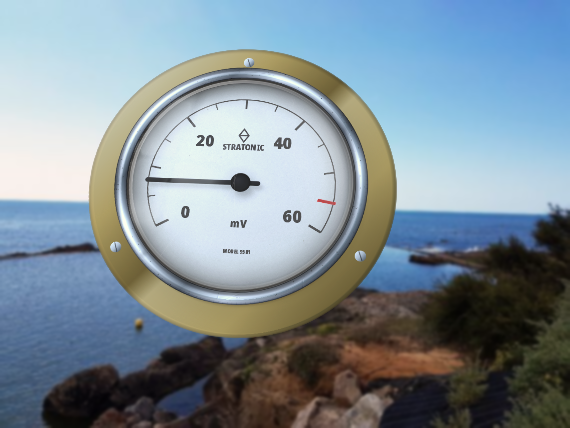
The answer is 7.5 mV
